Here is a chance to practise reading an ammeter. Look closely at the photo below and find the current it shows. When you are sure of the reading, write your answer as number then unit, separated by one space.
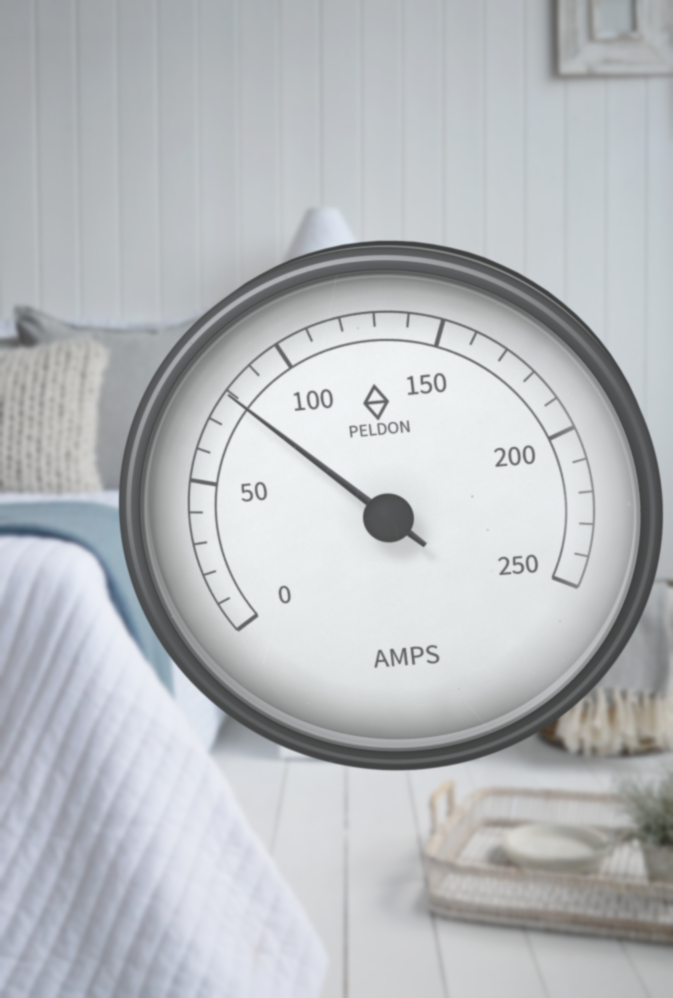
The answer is 80 A
